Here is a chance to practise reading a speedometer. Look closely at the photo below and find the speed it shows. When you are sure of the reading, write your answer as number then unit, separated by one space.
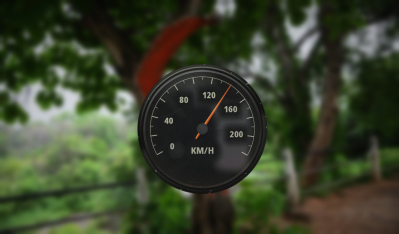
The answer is 140 km/h
